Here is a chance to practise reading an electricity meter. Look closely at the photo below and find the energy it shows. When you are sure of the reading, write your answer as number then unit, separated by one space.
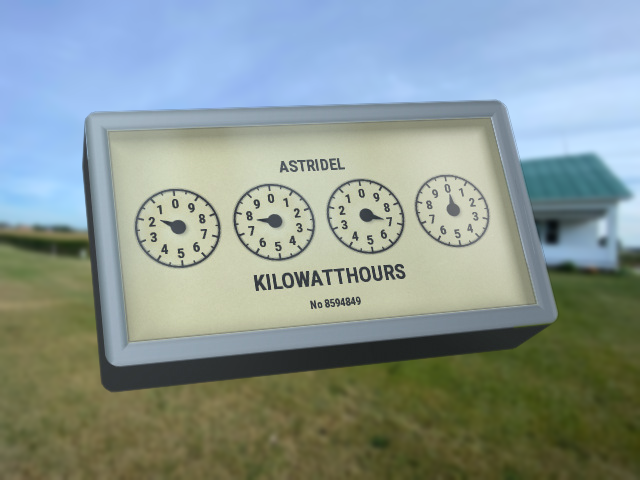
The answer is 1770 kWh
